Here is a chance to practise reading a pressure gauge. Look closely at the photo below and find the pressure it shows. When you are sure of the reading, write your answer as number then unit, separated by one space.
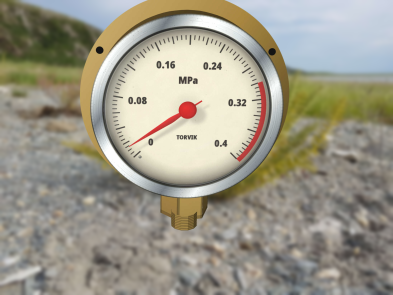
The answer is 0.015 MPa
